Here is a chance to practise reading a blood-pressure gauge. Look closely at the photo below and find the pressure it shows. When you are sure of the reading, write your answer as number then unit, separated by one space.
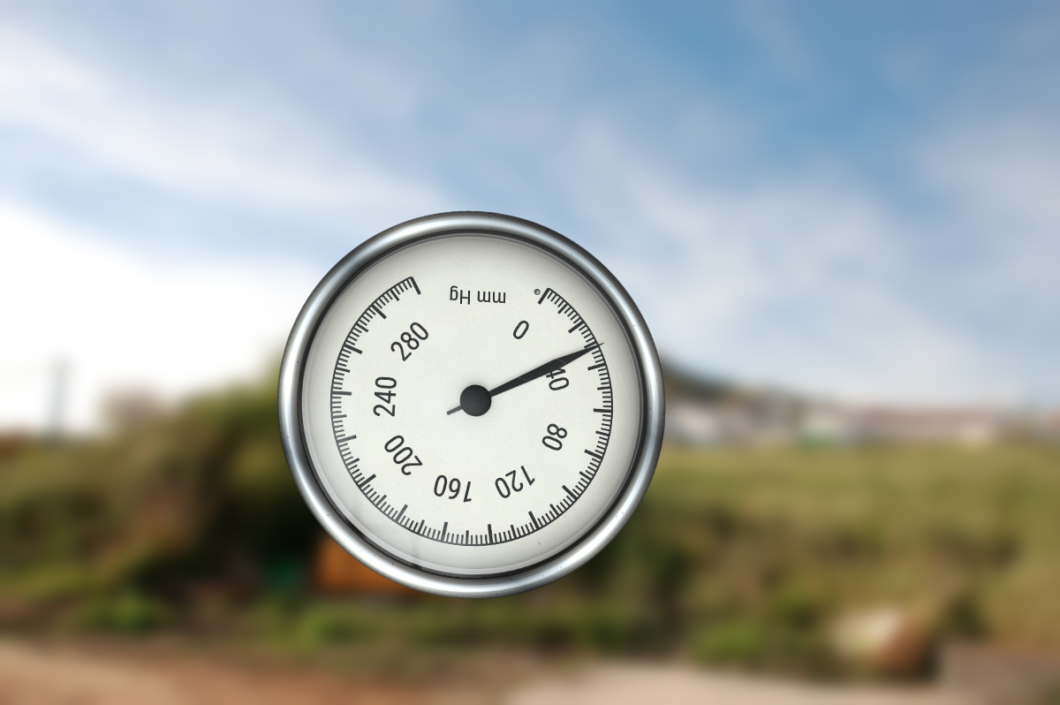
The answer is 32 mmHg
